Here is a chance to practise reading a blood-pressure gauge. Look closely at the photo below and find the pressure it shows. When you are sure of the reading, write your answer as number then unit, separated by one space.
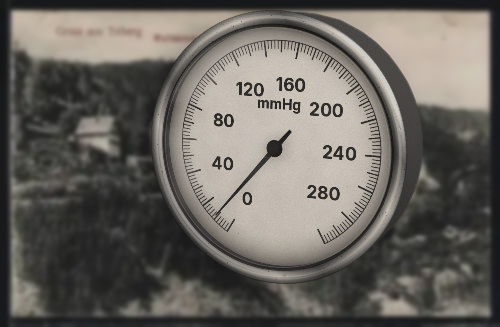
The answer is 10 mmHg
